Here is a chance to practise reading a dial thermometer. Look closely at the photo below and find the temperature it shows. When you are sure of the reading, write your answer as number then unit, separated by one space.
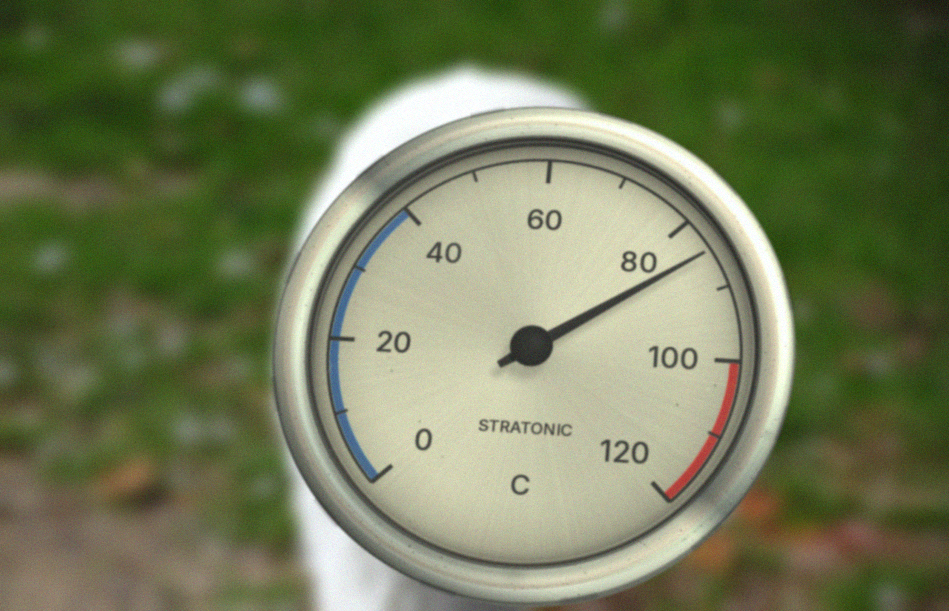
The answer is 85 °C
